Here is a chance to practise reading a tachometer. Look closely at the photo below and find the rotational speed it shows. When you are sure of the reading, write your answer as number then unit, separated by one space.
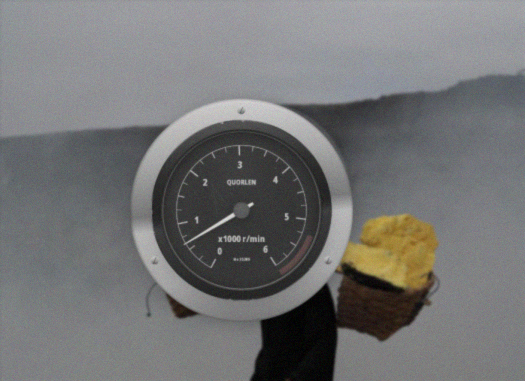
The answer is 625 rpm
